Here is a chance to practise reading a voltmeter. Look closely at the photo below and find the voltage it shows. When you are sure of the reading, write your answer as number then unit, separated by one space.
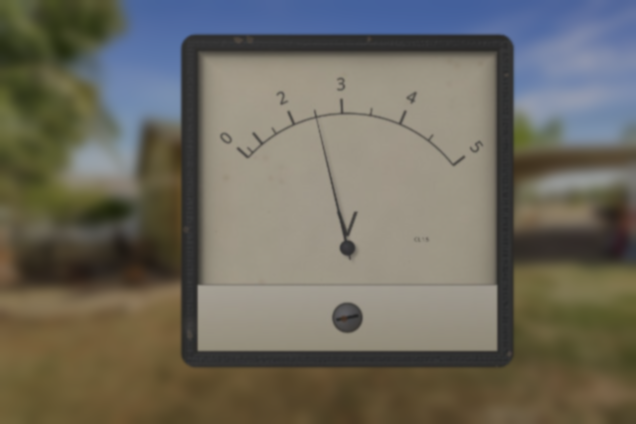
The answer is 2.5 V
